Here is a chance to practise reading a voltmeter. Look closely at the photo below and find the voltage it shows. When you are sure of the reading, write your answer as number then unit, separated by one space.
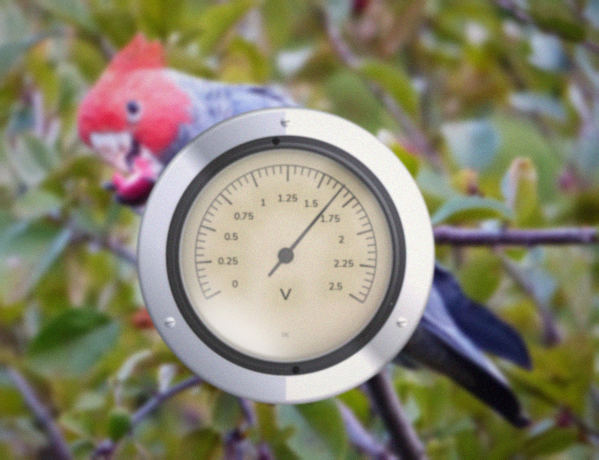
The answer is 1.65 V
